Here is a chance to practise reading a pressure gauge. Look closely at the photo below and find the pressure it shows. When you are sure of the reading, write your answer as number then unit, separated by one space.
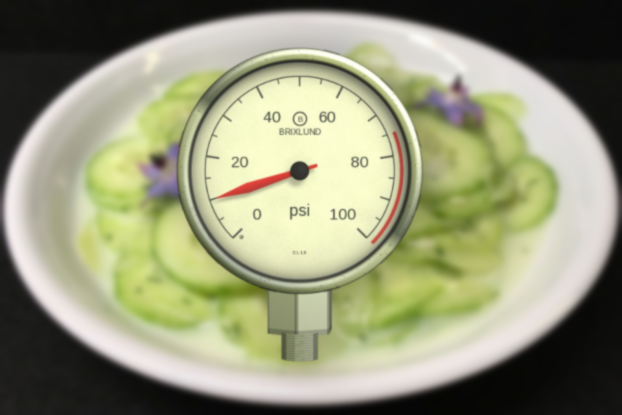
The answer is 10 psi
